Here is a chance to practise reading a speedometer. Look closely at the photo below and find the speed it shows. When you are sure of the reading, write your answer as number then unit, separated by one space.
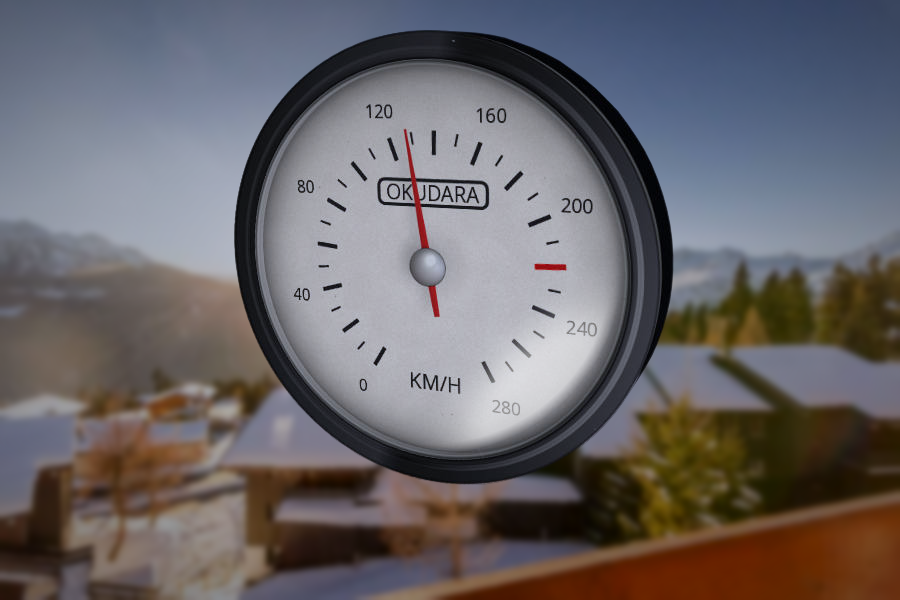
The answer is 130 km/h
